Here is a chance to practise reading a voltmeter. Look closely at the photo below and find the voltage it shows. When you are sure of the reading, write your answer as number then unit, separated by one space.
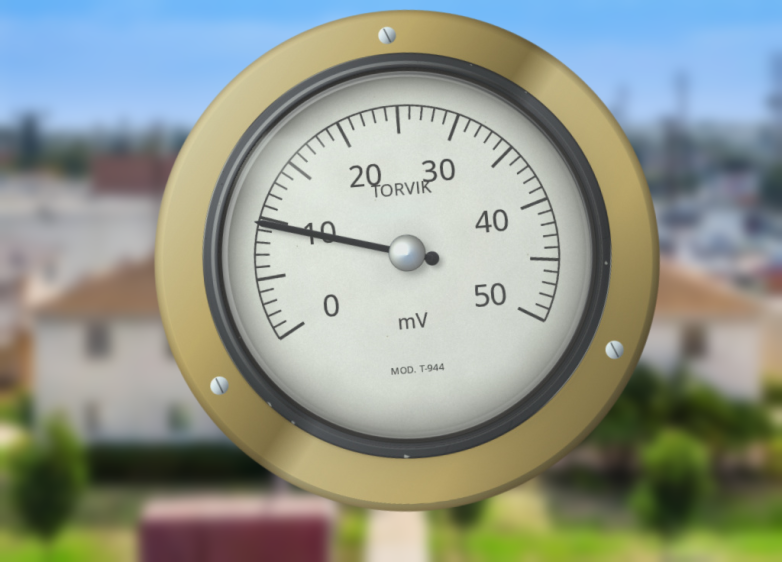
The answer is 9.5 mV
